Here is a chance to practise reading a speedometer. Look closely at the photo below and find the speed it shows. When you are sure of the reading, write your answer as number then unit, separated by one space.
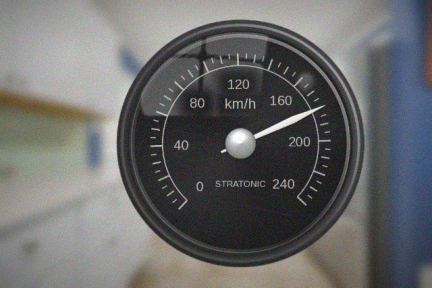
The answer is 180 km/h
